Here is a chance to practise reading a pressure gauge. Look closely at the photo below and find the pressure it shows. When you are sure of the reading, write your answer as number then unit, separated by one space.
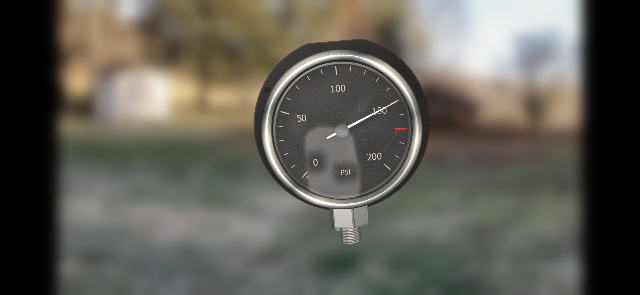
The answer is 150 psi
